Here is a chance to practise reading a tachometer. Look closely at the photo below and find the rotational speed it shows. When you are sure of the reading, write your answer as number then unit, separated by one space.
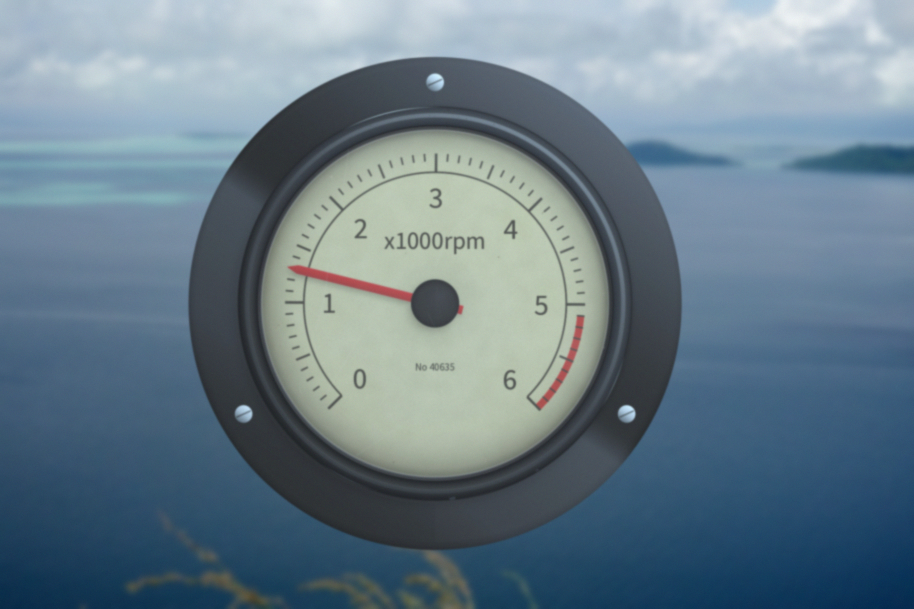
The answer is 1300 rpm
